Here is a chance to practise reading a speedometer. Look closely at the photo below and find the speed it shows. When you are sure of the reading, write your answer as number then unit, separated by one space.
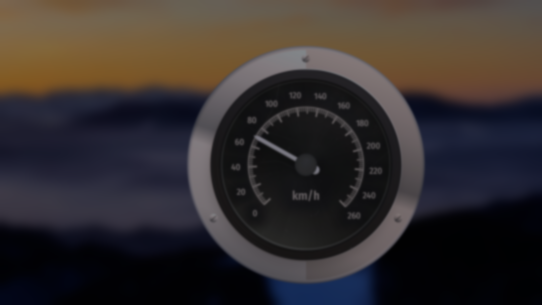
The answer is 70 km/h
